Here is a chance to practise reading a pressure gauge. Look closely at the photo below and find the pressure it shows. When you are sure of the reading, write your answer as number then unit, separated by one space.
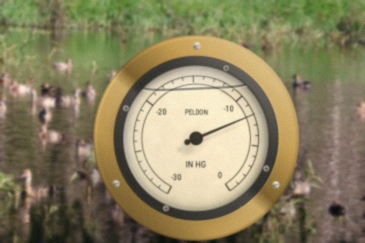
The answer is -8 inHg
